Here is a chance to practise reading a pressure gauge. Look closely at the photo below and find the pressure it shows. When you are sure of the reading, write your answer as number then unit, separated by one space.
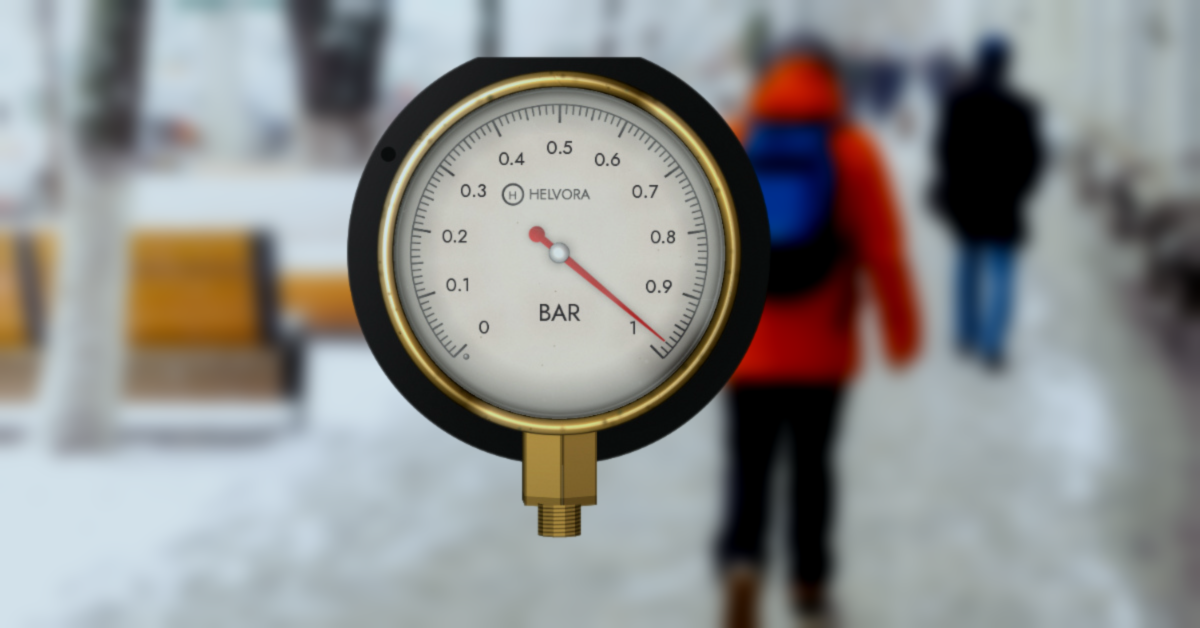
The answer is 0.98 bar
